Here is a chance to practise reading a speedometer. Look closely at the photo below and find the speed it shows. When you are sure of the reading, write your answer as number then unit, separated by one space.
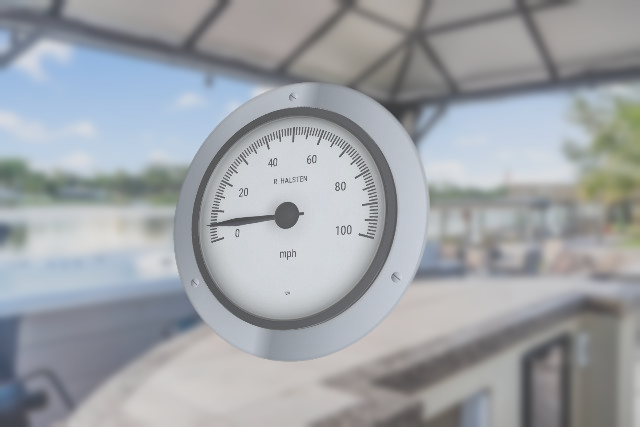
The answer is 5 mph
